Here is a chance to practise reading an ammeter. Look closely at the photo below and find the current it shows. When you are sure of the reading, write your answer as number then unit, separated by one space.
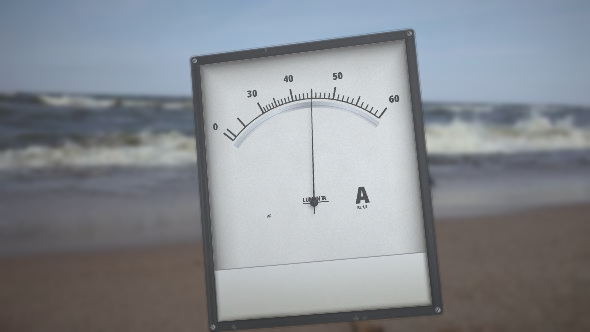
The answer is 45 A
